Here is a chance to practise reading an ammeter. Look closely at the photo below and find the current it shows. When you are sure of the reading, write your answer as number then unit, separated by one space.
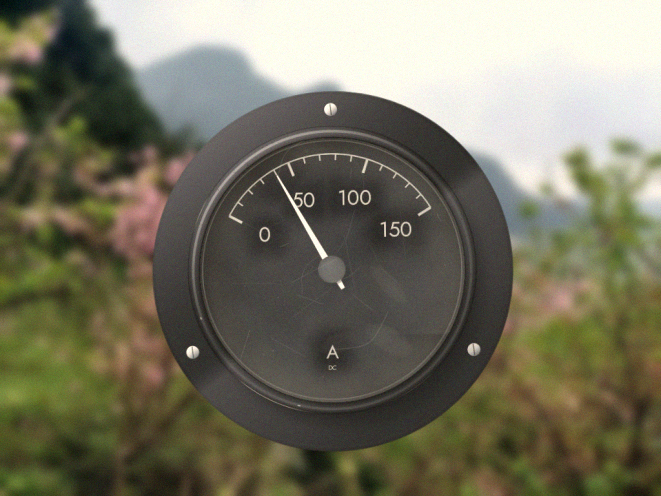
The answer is 40 A
